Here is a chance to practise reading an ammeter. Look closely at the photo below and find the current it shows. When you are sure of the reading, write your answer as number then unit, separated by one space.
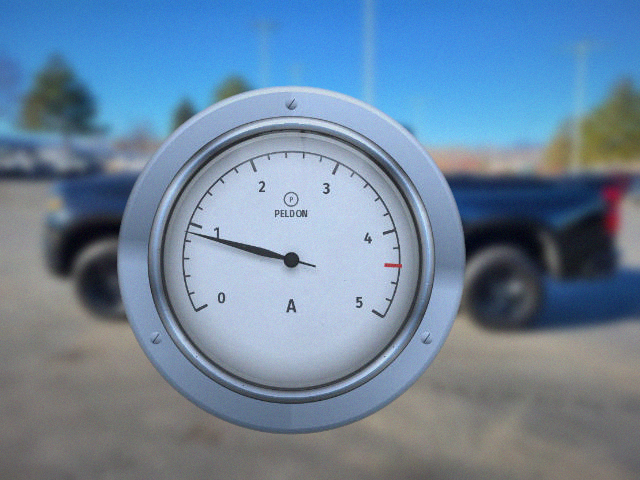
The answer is 0.9 A
